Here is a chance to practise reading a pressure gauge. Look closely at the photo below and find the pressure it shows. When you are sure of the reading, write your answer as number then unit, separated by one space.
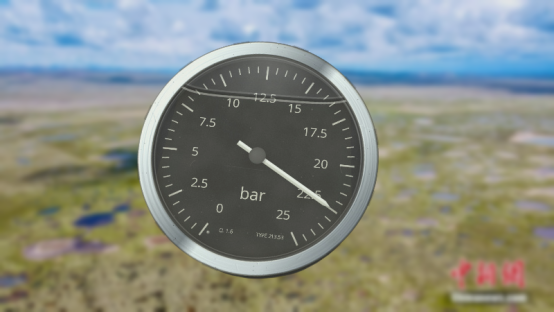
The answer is 22.5 bar
